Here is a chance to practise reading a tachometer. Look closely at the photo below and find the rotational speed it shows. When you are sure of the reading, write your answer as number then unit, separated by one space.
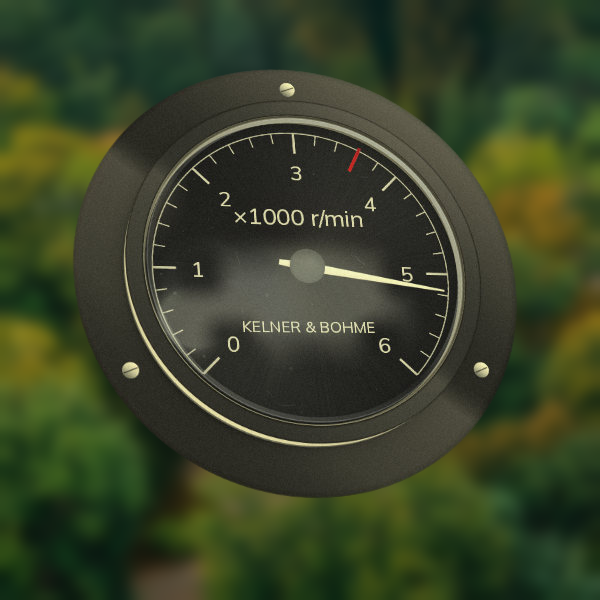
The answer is 5200 rpm
